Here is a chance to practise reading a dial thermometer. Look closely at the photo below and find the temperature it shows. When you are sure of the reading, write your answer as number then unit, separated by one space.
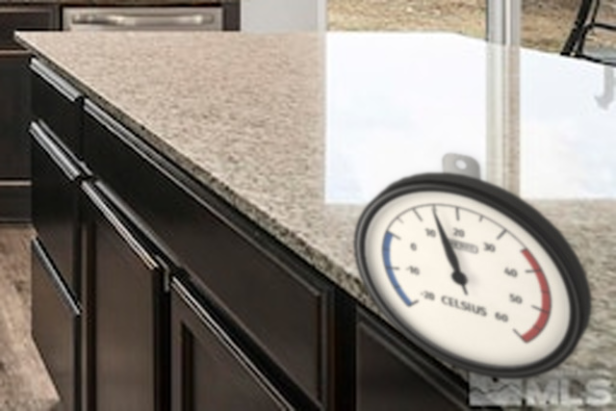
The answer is 15 °C
